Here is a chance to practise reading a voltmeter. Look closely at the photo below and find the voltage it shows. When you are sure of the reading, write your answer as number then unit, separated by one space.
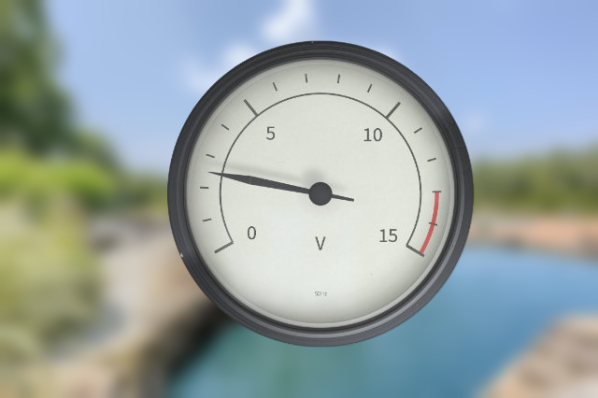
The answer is 2.5 V
